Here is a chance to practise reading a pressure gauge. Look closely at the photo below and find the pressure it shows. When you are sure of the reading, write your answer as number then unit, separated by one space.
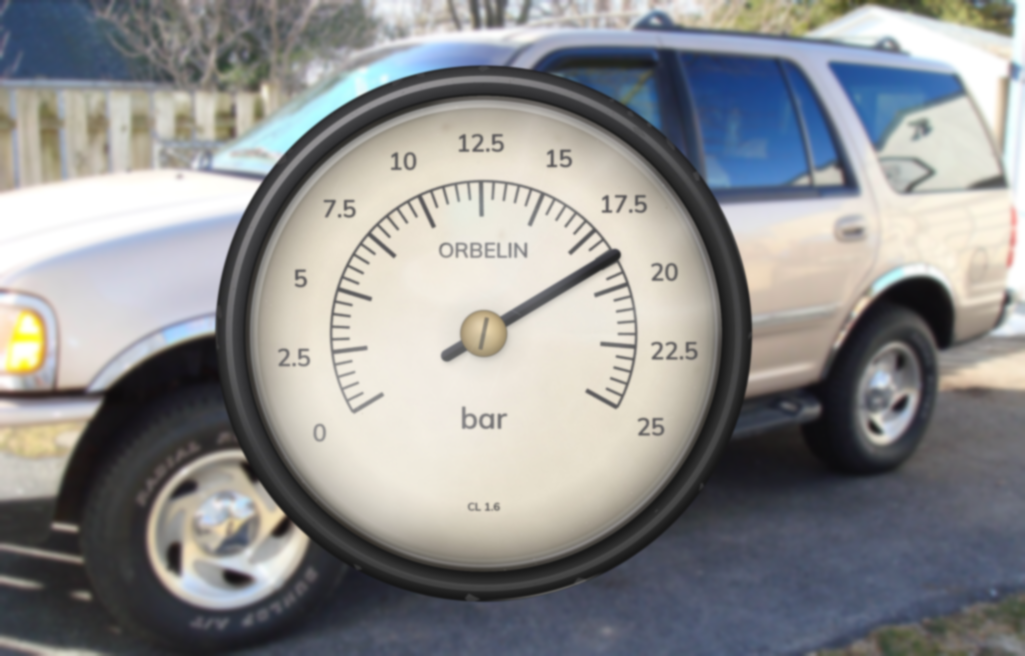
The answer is 18.75 bar
